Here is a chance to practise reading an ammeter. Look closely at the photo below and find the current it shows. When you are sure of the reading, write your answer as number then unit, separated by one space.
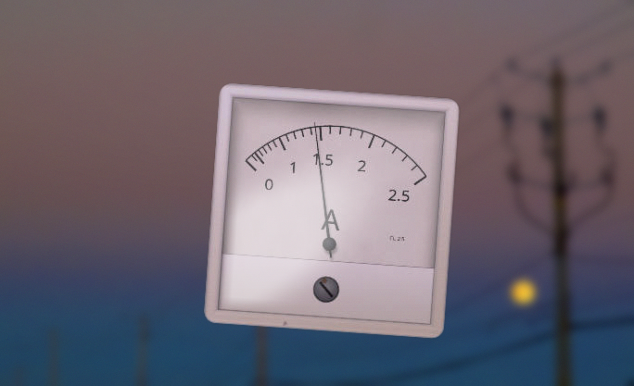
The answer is 1.45 A
